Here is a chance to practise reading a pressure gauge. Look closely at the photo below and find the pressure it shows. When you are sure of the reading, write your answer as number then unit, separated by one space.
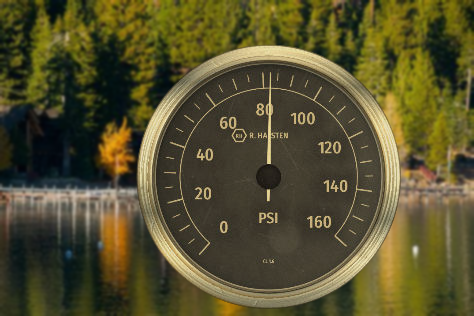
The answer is 82.5 psi
